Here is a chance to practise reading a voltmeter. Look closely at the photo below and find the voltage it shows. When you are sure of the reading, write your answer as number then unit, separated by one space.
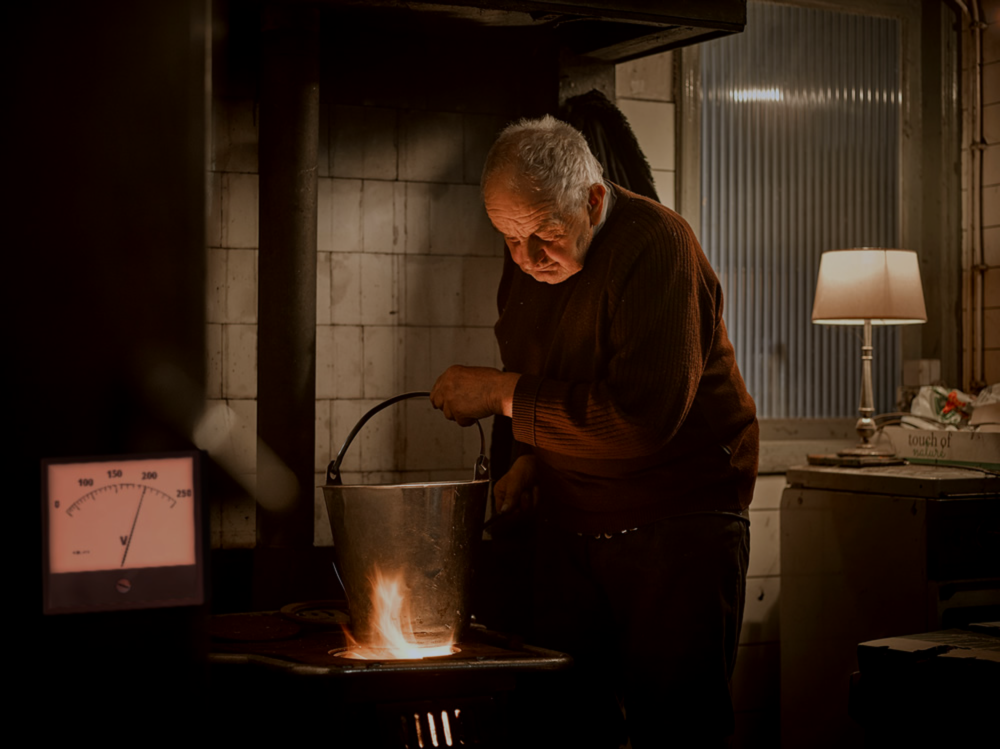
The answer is 200 V
